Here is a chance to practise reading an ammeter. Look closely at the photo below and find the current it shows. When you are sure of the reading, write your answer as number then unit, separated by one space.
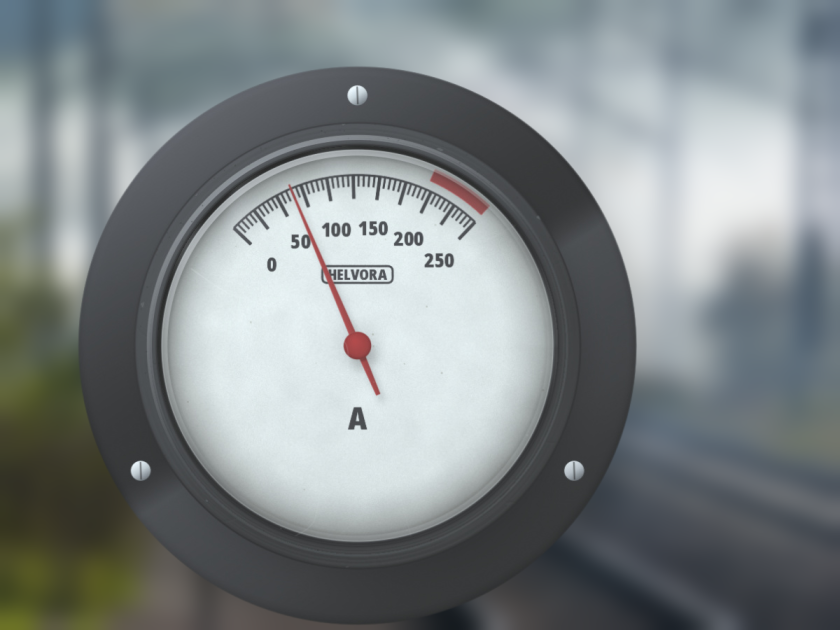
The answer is 65 A
